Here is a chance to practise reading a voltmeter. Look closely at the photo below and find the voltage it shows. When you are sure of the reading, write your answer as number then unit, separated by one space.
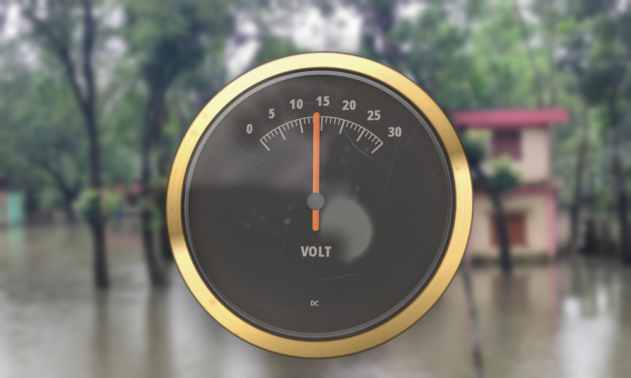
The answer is 14 V
